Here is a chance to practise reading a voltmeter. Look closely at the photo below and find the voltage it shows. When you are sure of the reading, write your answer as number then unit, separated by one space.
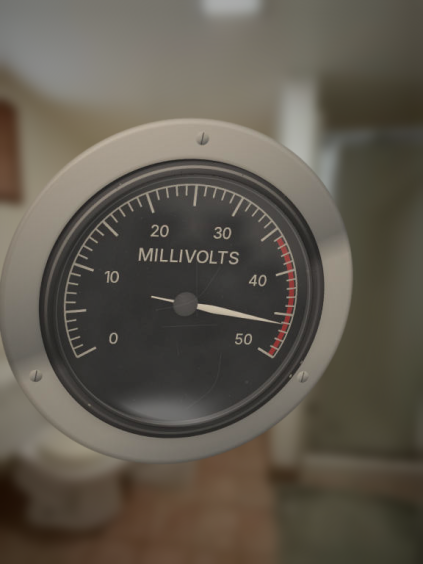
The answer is 46 mV
